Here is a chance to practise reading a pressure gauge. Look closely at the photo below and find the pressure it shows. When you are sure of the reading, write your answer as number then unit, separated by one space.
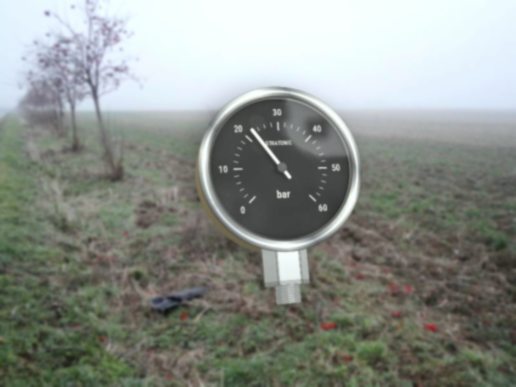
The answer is 22 bar
